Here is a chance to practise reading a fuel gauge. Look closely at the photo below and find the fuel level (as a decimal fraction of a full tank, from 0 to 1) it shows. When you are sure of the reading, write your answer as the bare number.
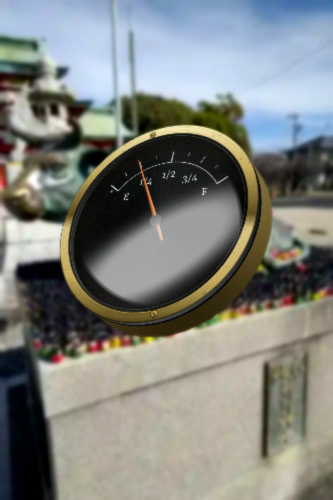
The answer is 0.25
